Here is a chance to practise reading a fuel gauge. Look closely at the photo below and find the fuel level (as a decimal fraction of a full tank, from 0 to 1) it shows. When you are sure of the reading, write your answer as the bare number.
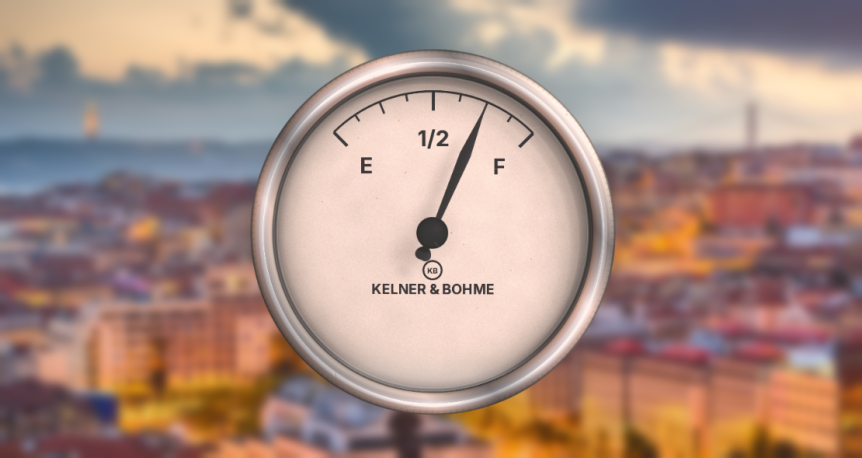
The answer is 0.75
